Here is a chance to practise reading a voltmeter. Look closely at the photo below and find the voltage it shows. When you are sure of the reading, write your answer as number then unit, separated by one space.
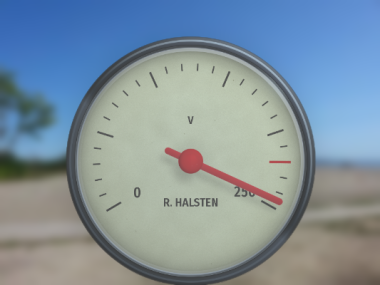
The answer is 245 V
